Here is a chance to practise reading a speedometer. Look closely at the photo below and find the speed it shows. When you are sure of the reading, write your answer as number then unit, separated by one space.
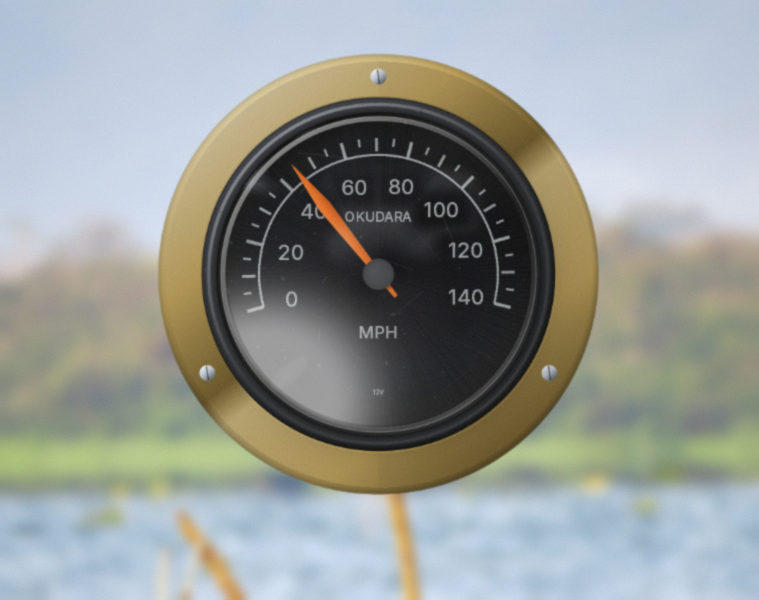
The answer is 45 mph
